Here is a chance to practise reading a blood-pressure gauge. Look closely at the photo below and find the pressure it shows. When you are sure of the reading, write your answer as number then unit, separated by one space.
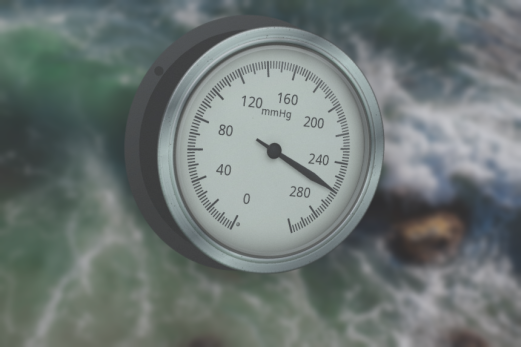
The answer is 260 mmHg
